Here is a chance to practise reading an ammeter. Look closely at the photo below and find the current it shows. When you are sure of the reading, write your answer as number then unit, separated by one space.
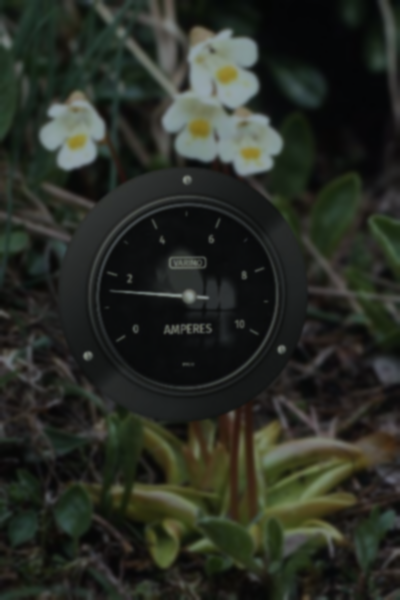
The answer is 1.5 A
